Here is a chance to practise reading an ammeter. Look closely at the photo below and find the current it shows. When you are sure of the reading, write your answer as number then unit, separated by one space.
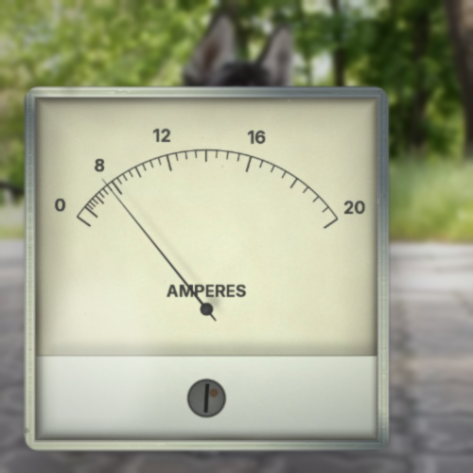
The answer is 7.5 A
